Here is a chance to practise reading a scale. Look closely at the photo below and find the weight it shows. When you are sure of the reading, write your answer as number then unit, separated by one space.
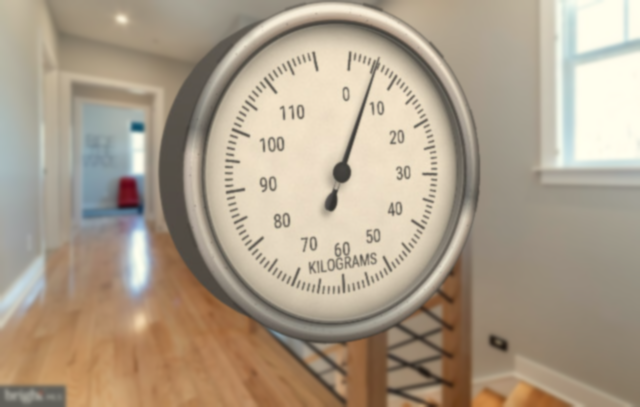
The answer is 5 kg
